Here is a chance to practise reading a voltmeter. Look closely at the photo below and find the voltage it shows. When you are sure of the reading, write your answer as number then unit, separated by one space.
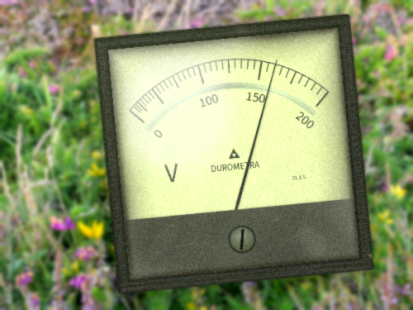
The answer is 160 V
